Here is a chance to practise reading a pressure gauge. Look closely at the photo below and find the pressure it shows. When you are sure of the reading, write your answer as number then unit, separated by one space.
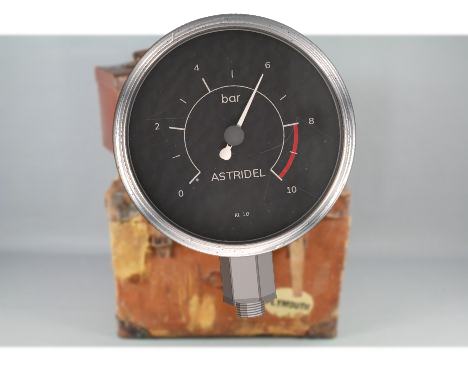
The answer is 6 bar
